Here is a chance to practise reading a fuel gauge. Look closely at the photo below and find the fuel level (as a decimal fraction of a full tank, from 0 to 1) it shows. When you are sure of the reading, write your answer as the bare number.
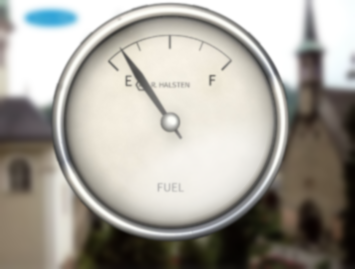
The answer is 0.125
